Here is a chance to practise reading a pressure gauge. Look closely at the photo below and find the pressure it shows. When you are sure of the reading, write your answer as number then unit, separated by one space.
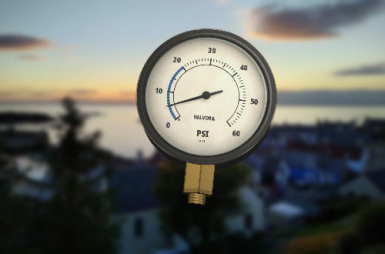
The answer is 5 psi
